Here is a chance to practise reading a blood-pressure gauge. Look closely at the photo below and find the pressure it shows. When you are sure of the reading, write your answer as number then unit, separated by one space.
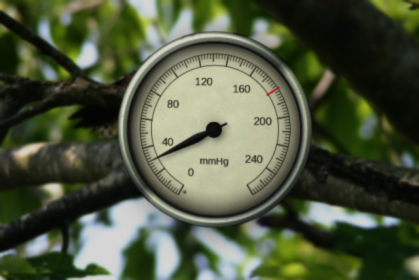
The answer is 30 mmHg
